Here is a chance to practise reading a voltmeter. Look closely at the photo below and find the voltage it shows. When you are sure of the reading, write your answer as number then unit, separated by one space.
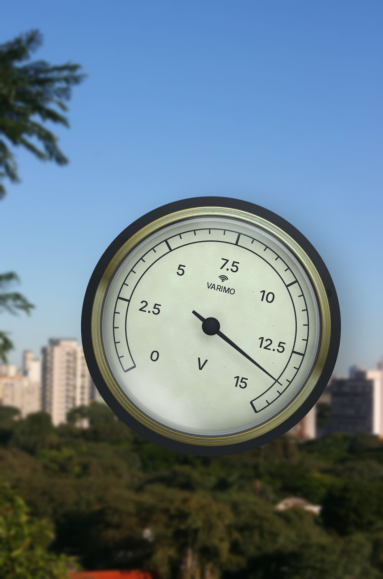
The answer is 13.75 V
